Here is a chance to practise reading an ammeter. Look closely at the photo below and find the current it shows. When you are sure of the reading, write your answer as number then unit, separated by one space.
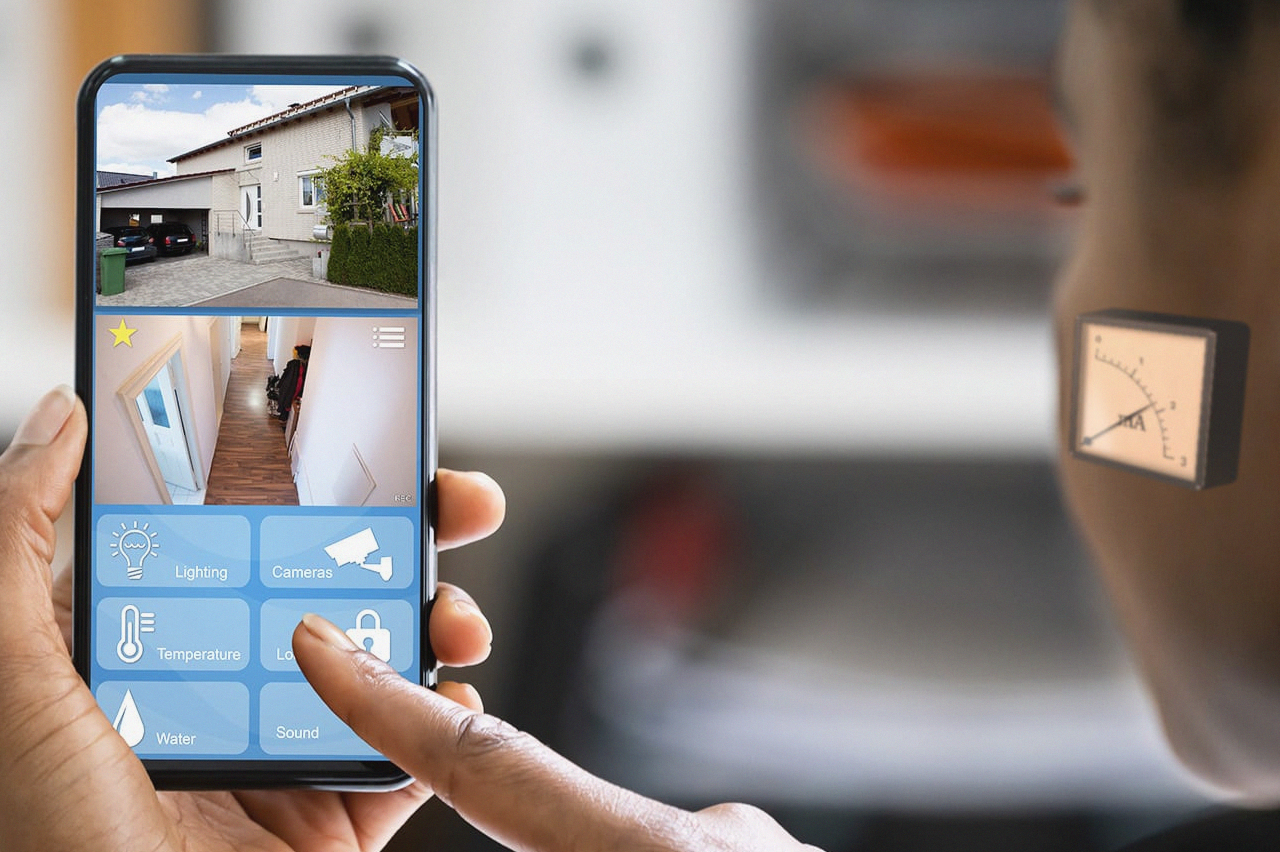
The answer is 1.8 mA
